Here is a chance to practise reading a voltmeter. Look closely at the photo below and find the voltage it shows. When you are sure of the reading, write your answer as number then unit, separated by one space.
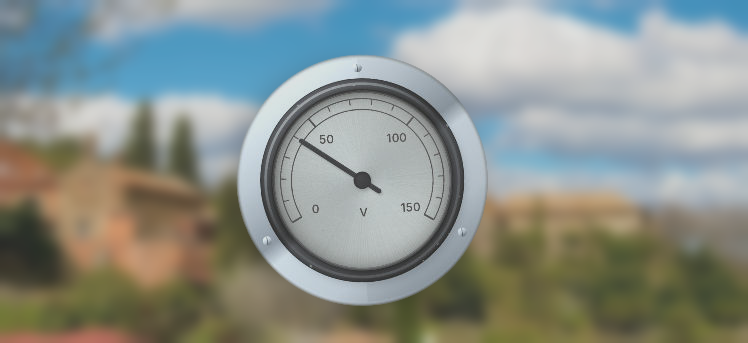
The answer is 40 V
